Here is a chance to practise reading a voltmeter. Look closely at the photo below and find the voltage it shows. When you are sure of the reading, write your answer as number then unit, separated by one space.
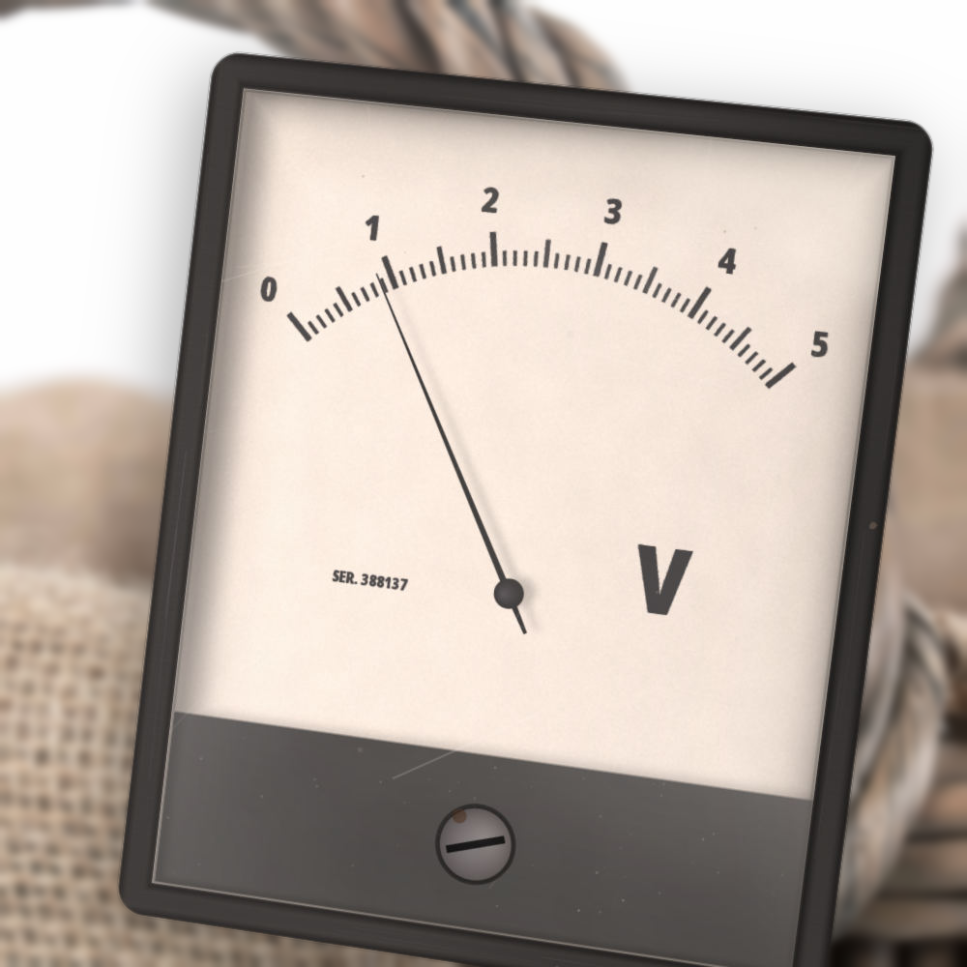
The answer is 0.9 V
